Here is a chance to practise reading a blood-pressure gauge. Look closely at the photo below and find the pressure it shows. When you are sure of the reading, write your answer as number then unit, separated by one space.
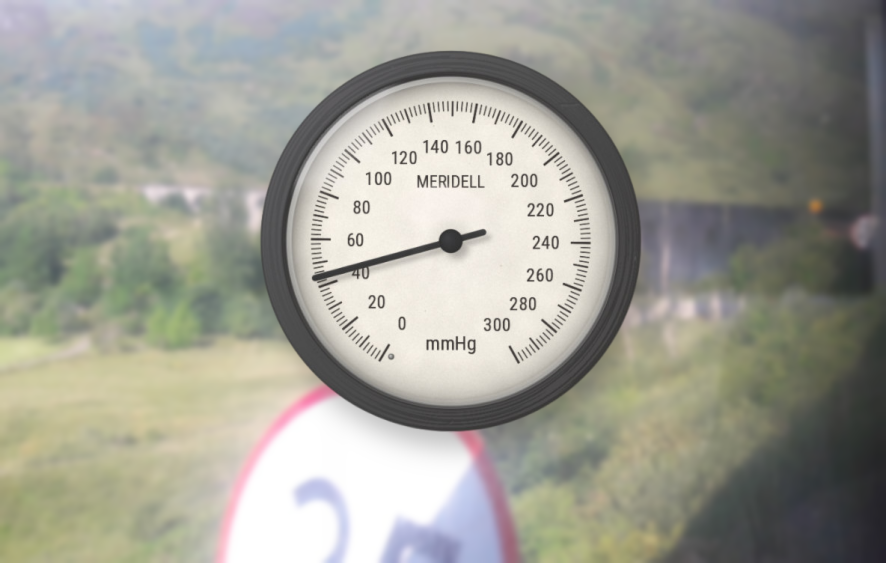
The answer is 44 mmHg
